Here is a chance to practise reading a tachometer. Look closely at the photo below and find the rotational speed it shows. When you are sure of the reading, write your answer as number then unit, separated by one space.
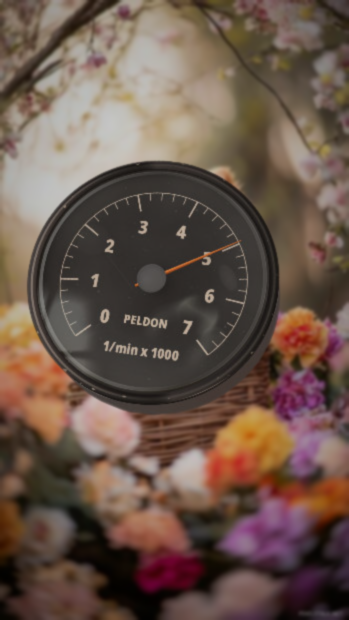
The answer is 5000 rpm
